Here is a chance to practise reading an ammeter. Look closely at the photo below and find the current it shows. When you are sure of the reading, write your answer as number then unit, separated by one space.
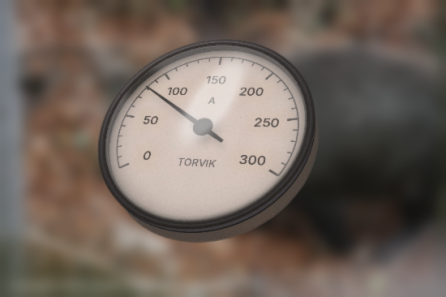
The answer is 80 A
